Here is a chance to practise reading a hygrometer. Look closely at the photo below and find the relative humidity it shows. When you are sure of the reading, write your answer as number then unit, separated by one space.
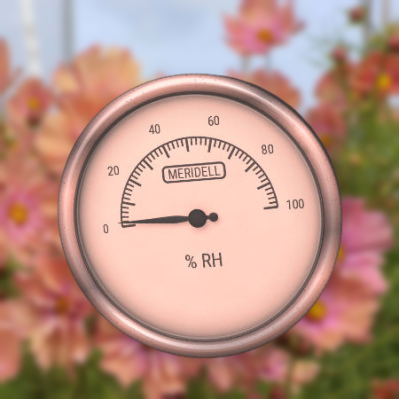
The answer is 2 %
